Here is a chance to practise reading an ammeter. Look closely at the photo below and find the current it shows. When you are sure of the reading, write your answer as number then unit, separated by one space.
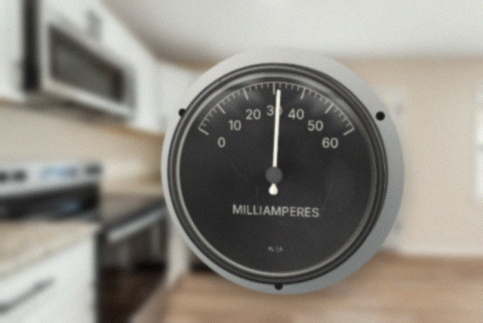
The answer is 32 mA
